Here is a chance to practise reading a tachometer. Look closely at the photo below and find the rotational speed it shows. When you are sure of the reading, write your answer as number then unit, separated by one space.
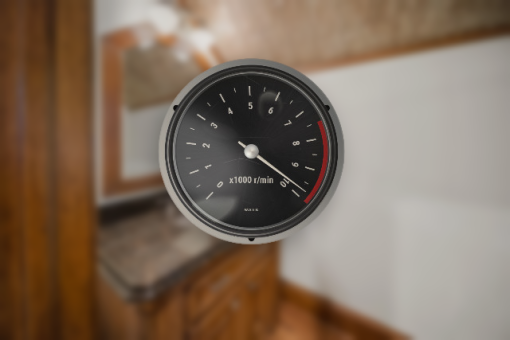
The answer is 9750 rpm
